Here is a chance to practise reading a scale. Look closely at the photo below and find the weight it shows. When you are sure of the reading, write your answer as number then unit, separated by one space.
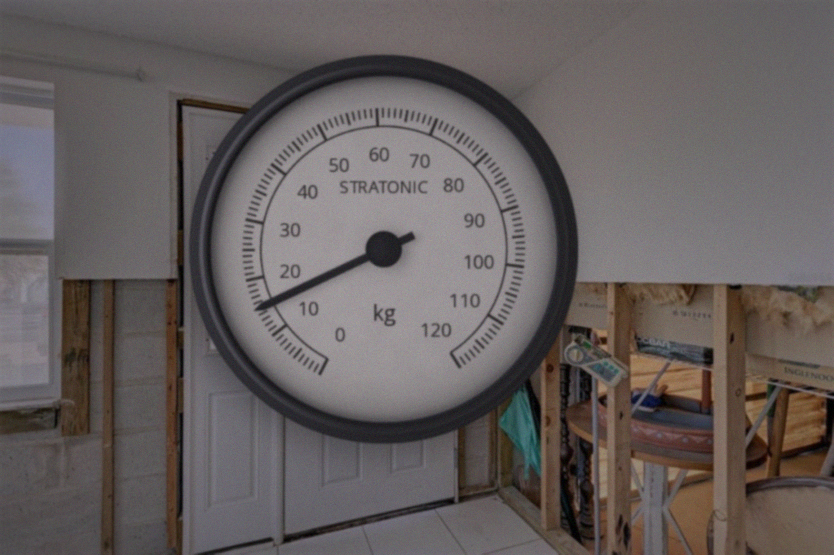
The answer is 15 kg
